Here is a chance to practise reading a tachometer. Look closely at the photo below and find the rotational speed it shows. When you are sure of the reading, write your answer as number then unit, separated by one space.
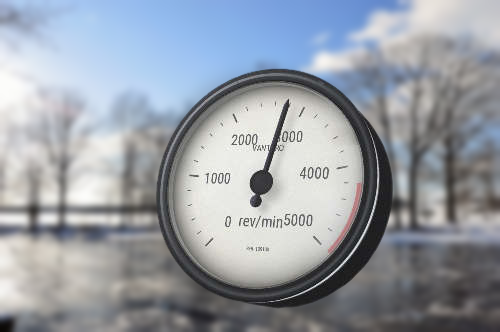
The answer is 2800 rpm
